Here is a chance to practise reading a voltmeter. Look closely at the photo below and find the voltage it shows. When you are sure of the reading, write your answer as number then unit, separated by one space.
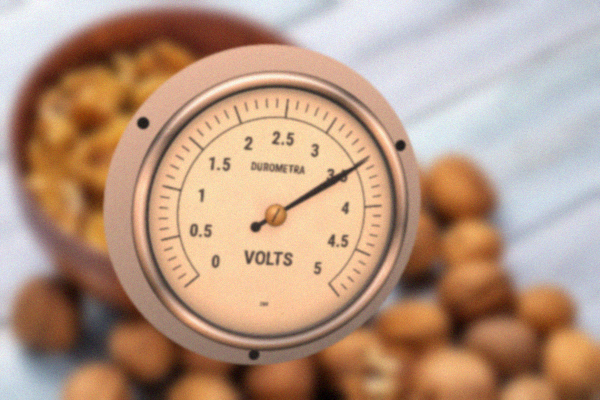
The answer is 3.5 V
